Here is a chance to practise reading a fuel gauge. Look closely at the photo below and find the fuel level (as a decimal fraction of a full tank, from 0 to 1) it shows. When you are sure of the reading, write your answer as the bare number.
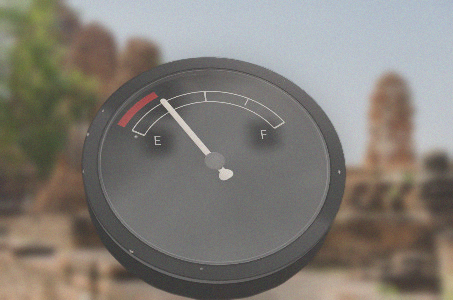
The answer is 0.25
